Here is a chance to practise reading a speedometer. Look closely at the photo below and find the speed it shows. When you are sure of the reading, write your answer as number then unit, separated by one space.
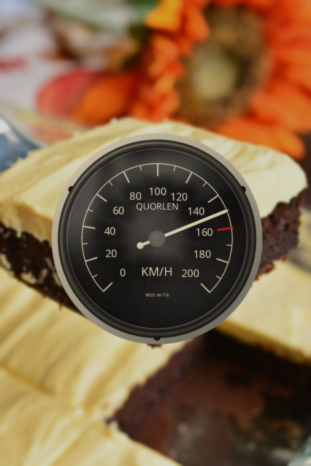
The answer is 150 km/h
